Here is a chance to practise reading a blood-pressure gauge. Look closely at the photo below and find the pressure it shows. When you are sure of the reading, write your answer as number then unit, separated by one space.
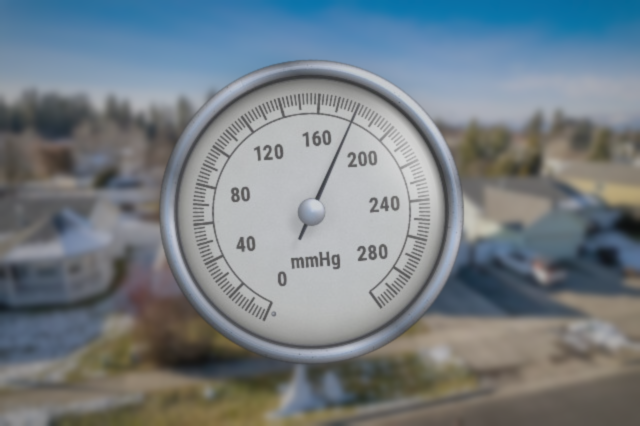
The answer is 180 mmHg
